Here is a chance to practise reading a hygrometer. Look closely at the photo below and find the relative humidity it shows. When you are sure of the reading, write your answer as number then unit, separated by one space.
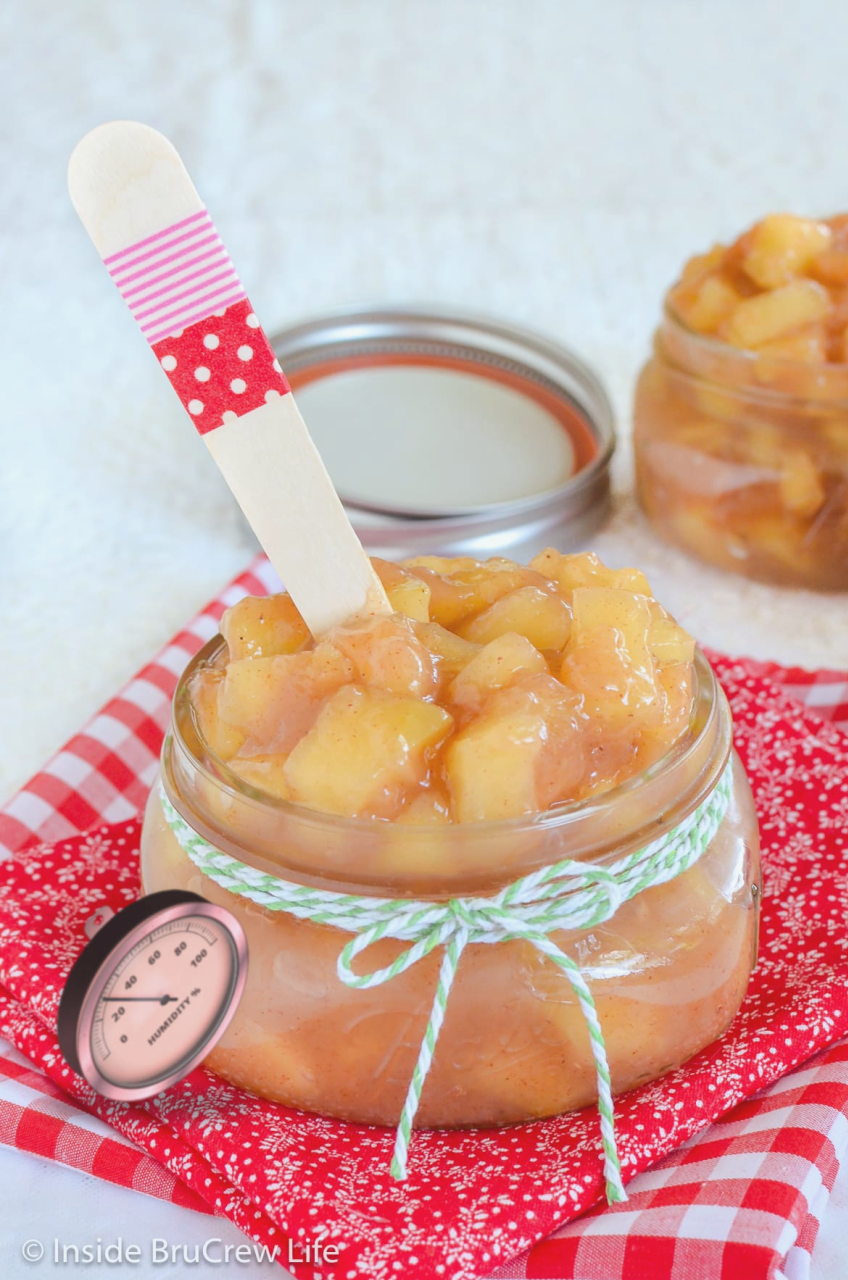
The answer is 30 %
